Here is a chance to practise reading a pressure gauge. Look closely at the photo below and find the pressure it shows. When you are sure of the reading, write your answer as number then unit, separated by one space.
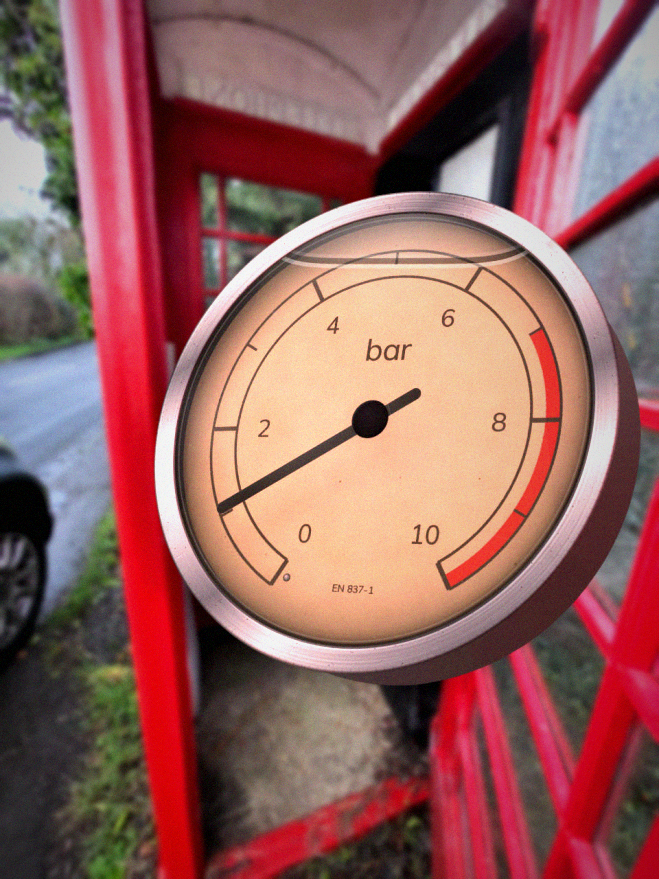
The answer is 1 bar
